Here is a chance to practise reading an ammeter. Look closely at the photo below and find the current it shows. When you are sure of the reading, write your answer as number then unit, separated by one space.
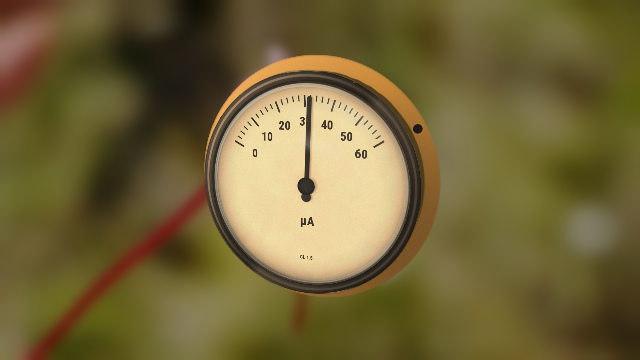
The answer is 32 µA
